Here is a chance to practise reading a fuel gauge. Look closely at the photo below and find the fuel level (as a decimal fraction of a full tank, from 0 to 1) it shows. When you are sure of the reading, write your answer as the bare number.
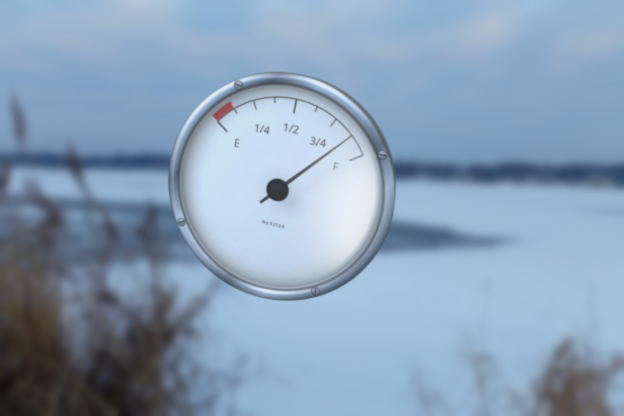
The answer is 0.875
